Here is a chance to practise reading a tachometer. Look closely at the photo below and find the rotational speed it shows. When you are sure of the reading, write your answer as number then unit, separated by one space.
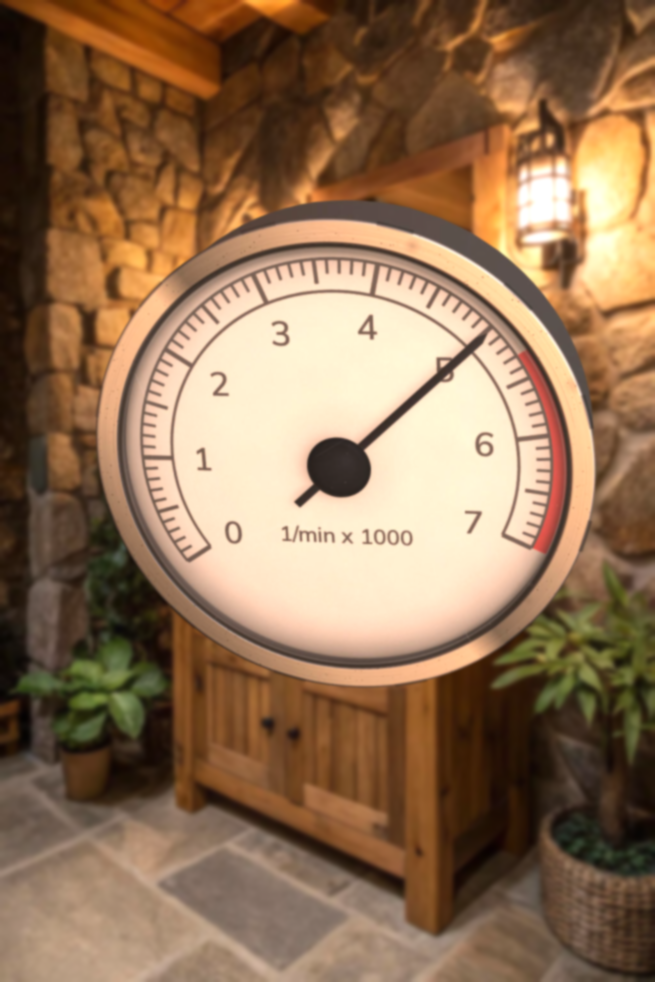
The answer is 5000 rpm
